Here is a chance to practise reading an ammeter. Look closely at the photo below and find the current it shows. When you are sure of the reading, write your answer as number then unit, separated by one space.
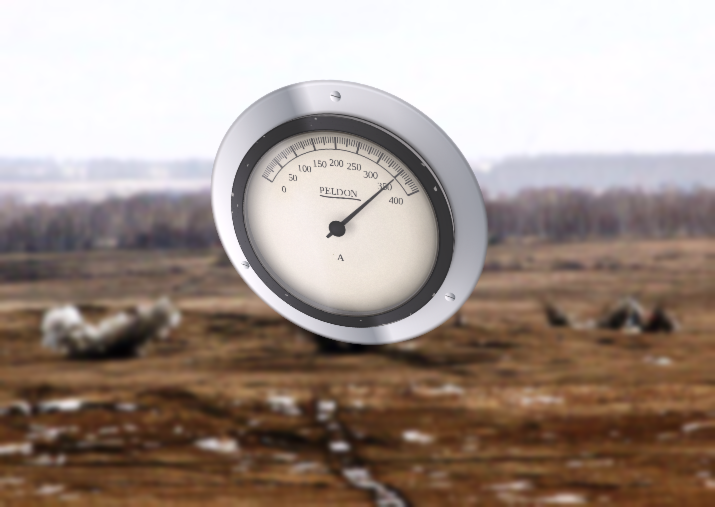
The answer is 350 A
